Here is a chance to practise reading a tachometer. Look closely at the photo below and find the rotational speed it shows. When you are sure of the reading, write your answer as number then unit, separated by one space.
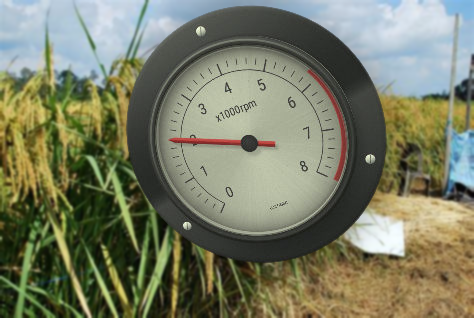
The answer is 2000 rpm
